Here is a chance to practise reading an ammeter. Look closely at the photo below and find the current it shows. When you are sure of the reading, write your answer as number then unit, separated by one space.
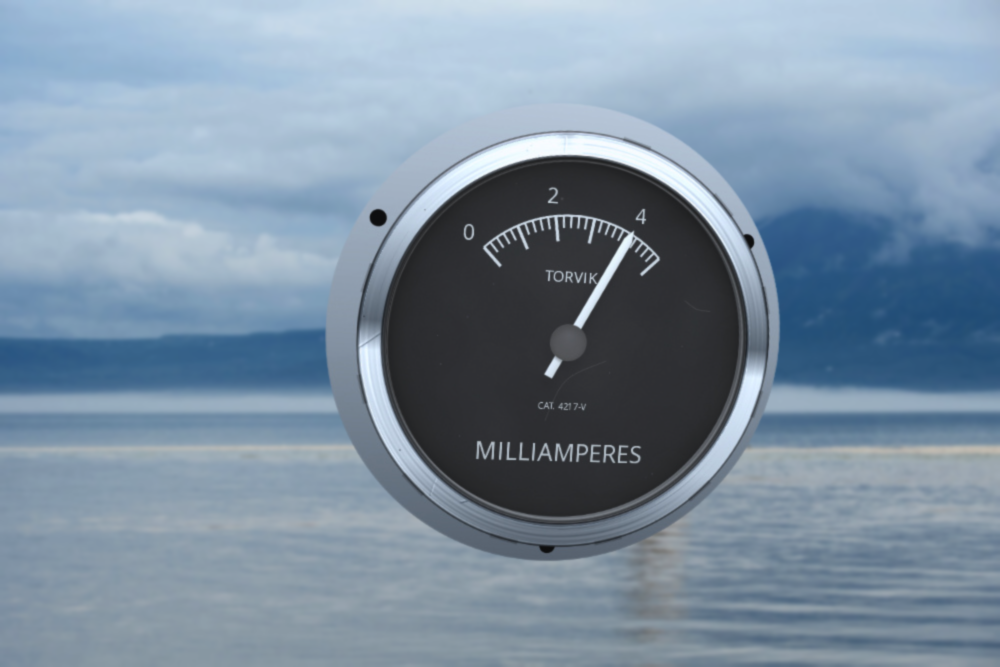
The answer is 4 mA
